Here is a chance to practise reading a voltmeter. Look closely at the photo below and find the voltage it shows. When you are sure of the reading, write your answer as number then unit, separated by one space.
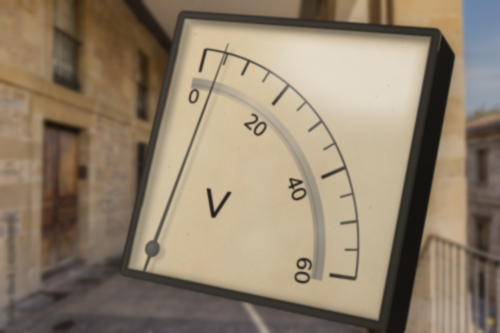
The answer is 5 V
